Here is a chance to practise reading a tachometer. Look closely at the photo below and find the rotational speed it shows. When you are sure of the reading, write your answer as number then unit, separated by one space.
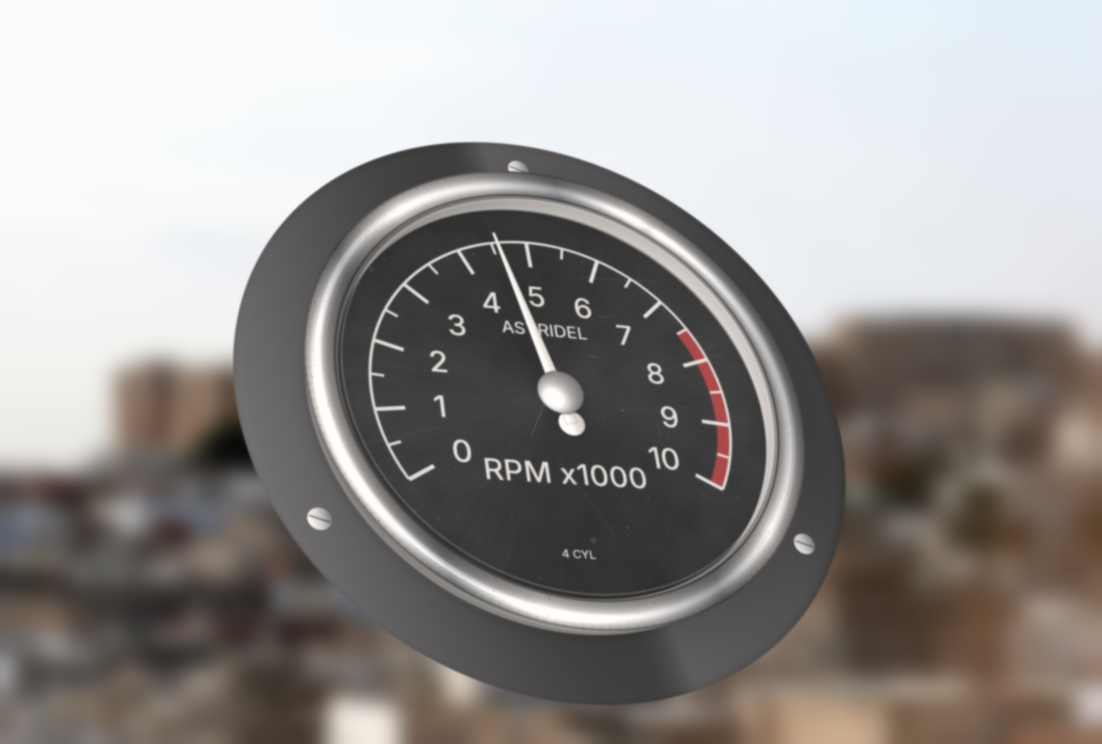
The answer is 4500 rpm
